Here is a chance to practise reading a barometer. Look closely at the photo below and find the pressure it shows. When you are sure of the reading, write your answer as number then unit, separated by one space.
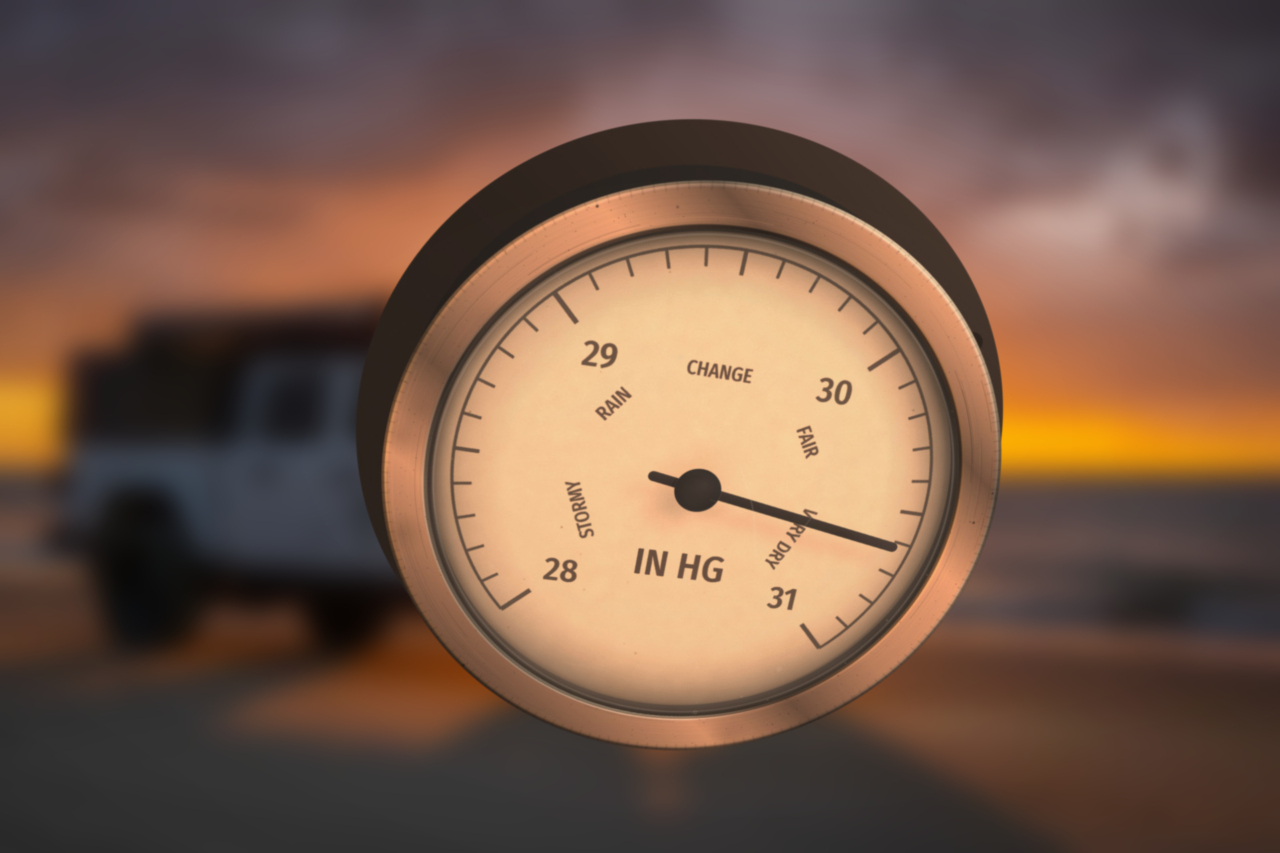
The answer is 30.6 inHg
